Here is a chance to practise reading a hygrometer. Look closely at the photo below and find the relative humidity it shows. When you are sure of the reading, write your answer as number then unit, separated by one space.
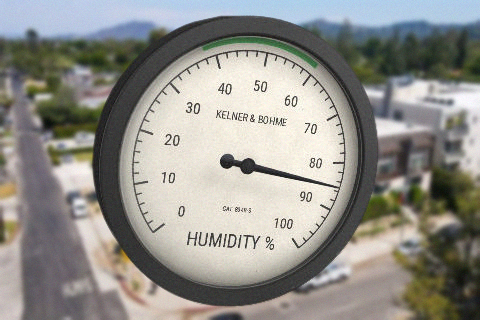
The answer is 85 %
